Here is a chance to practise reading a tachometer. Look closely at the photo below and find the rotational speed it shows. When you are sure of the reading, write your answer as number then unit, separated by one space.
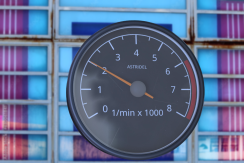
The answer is 2000 rpm
